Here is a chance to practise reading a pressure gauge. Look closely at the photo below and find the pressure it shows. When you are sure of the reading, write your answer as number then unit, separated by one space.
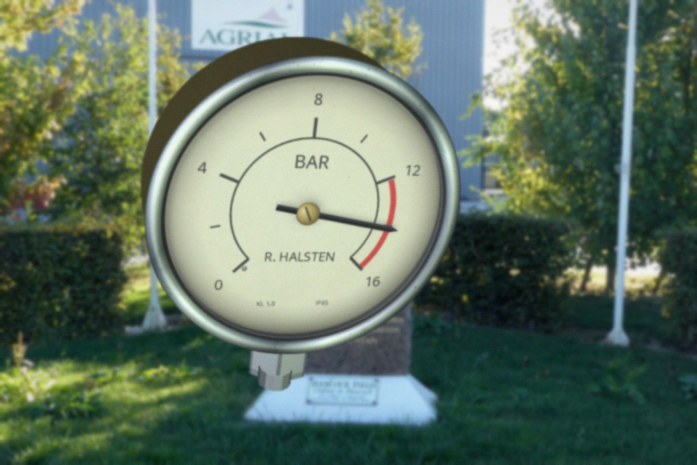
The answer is 14 bar
